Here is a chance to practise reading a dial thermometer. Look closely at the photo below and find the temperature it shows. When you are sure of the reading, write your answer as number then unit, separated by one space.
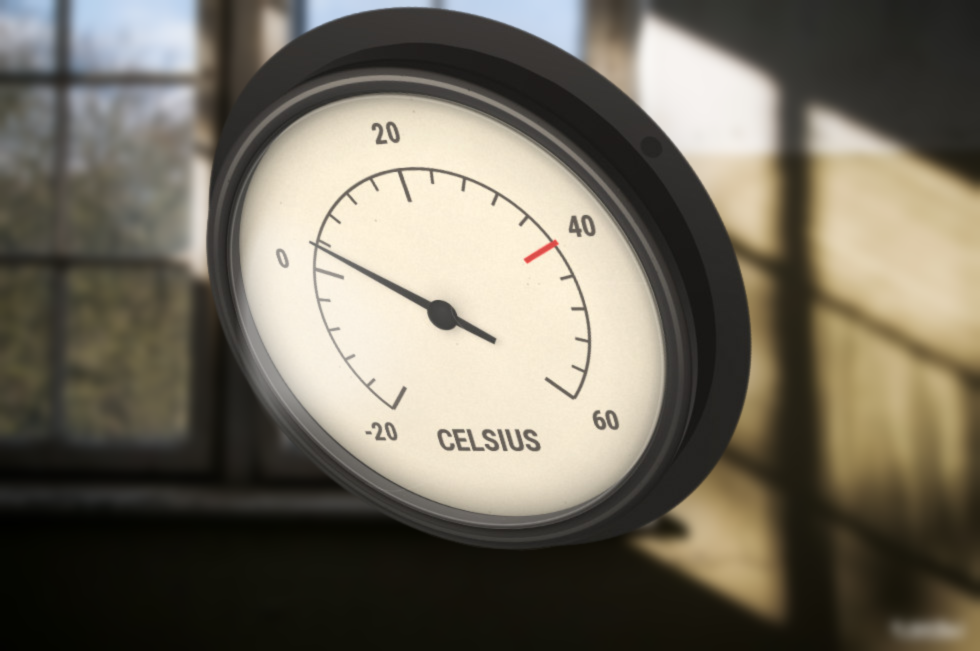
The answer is 4 °C
